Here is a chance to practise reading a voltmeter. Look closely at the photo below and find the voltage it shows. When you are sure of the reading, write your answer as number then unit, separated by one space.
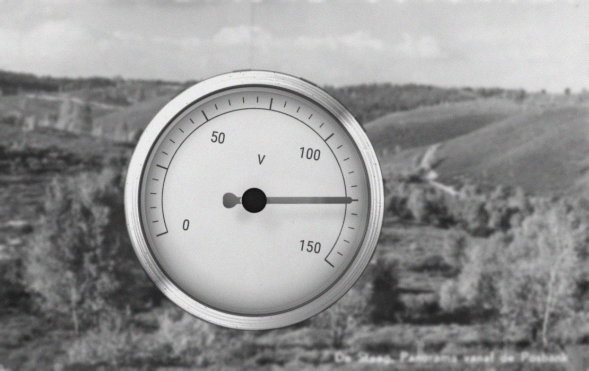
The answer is 125 V
